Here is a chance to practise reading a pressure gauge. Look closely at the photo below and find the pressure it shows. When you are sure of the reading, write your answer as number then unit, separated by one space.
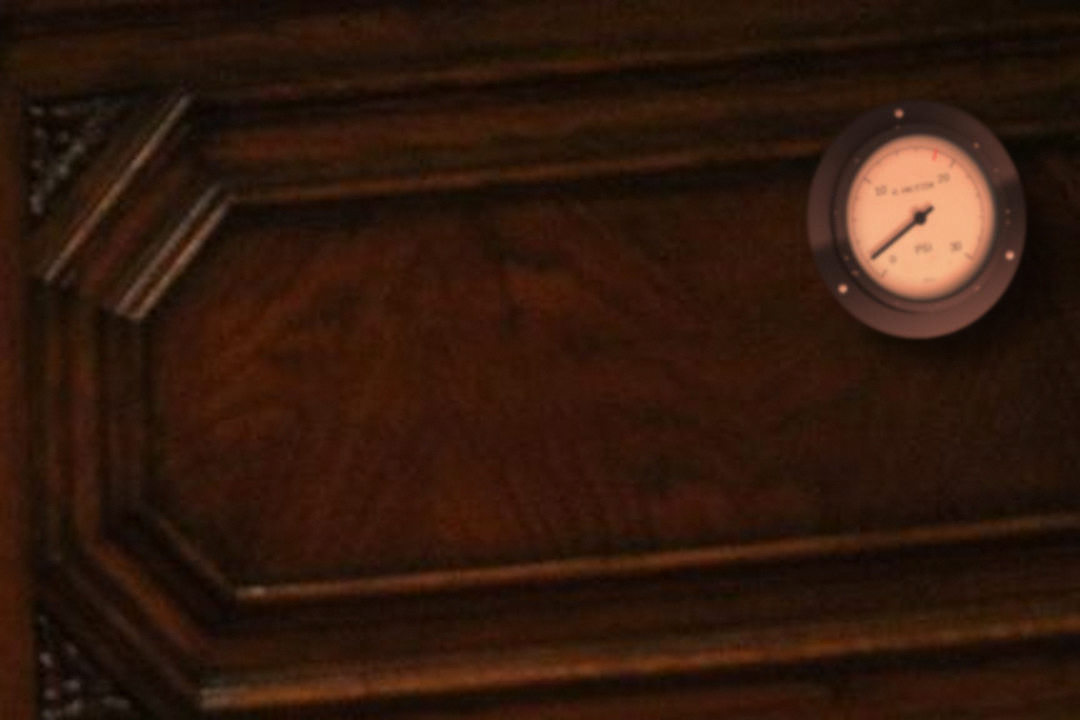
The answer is 2 psi
